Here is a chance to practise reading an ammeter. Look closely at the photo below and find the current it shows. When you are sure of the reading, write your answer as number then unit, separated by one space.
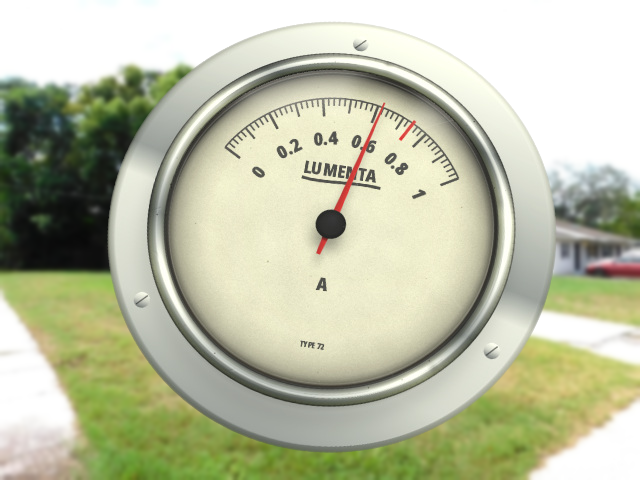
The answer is 0.62 A
